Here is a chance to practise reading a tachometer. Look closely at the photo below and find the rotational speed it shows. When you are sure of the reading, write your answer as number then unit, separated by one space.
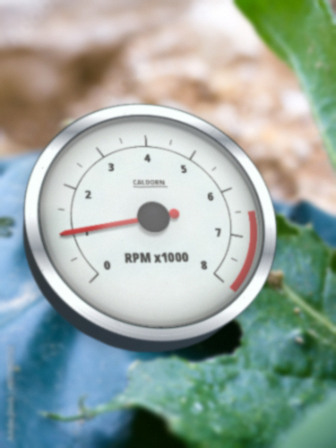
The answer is 1000 rpm
